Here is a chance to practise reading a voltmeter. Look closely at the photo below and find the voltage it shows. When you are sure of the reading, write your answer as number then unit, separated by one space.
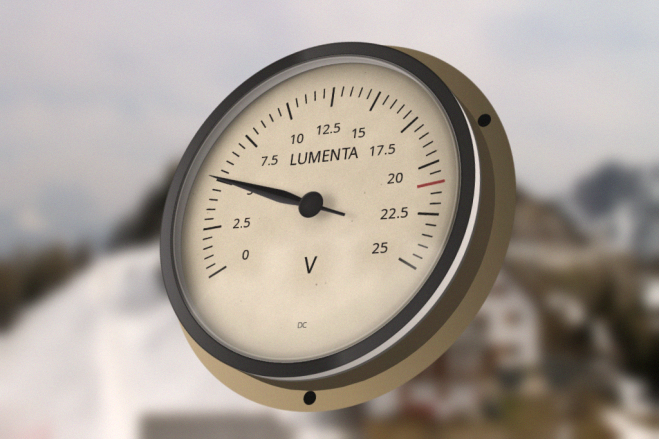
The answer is 5 V
